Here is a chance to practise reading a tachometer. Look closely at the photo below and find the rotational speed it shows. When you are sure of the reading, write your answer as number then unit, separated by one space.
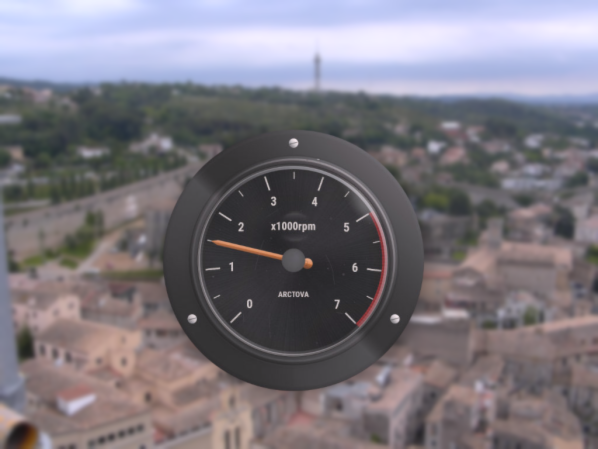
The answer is 1500 rpm
